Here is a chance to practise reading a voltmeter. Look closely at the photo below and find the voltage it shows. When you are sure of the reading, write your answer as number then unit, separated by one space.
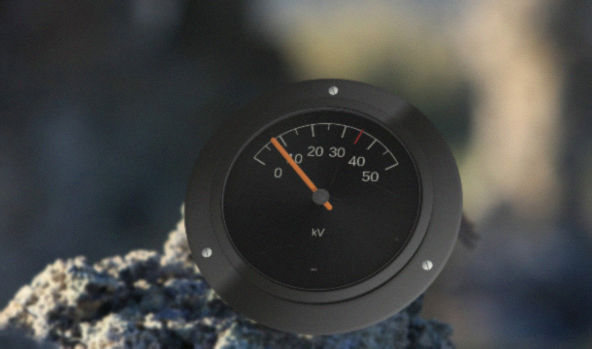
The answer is 7.5 kV
